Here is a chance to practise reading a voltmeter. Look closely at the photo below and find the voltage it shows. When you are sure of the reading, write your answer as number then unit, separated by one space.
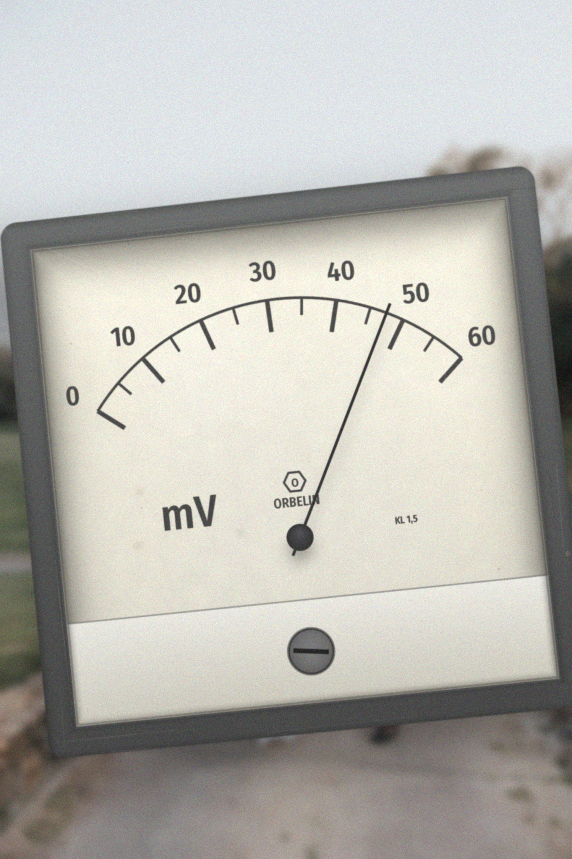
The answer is 47.5 mV
